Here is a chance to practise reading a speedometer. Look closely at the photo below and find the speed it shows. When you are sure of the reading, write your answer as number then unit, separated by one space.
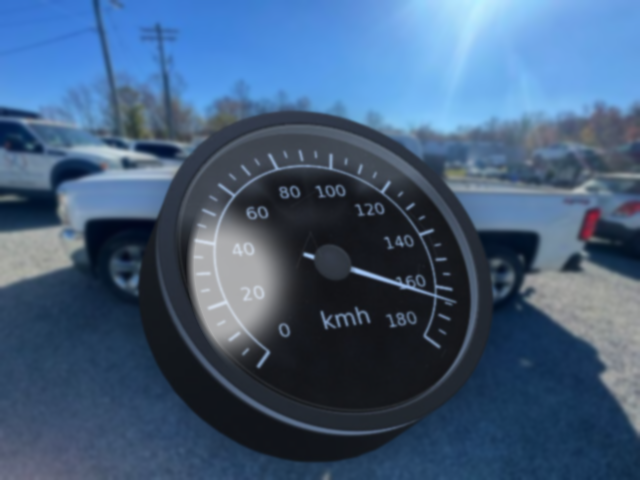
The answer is 165 km/h
